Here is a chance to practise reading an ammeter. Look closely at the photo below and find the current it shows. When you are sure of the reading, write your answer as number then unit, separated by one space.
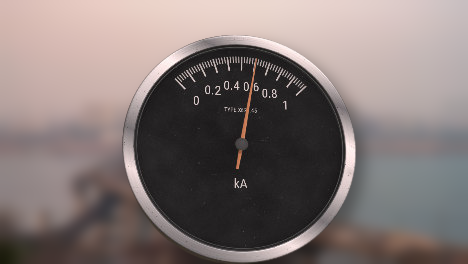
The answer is 0.6 kA
